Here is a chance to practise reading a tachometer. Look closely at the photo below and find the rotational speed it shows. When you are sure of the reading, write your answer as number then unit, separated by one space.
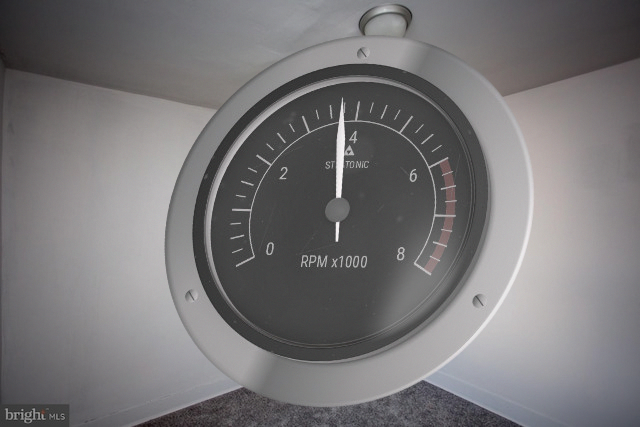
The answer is 3750 rpm
